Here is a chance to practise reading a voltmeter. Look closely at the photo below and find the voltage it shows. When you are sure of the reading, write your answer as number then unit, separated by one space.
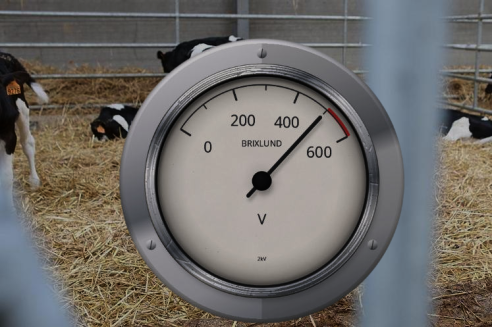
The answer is 500 V
